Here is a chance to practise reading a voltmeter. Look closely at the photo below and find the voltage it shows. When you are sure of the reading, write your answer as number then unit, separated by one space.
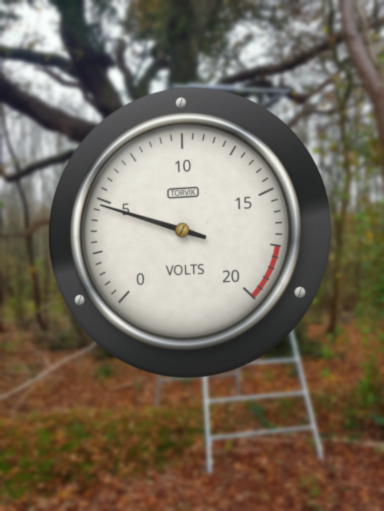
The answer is 4.75 V
